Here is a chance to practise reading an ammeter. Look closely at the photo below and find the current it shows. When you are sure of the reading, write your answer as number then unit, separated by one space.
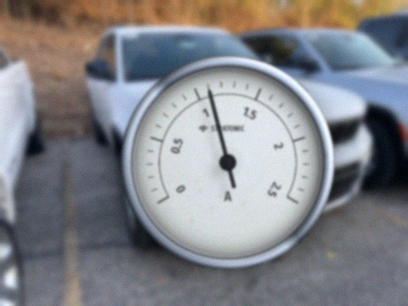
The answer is 1.1 A
